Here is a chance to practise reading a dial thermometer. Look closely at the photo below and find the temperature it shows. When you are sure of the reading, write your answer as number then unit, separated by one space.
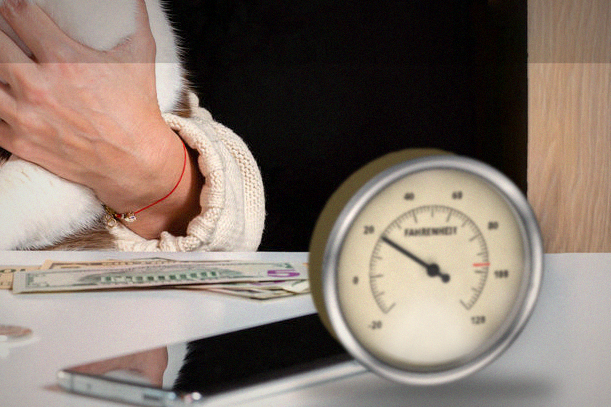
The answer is 20 °F
